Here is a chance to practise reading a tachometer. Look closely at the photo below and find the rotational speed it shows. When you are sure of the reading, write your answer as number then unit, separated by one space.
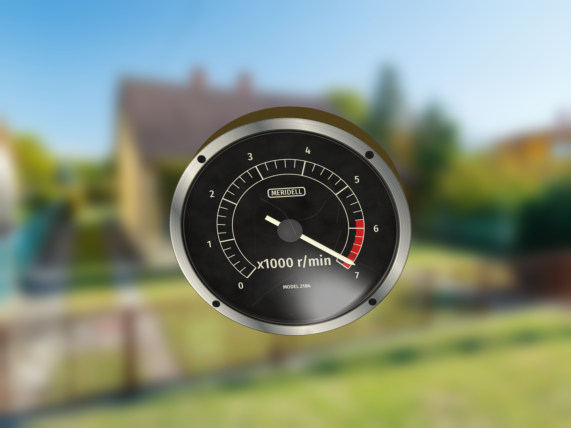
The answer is 6800 rpm
